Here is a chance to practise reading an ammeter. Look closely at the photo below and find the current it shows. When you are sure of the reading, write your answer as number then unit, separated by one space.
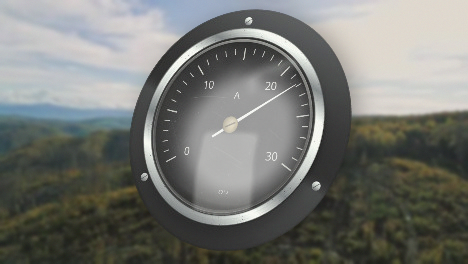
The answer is 22 A
